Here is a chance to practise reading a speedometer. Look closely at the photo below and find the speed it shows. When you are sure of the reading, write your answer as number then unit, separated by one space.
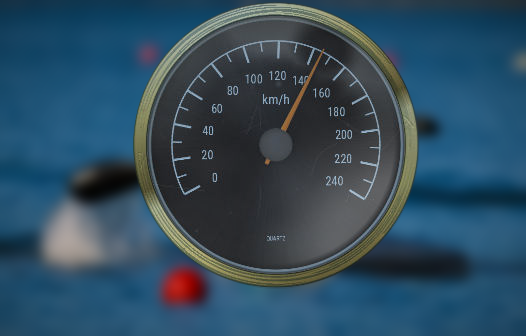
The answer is 145 km/h
